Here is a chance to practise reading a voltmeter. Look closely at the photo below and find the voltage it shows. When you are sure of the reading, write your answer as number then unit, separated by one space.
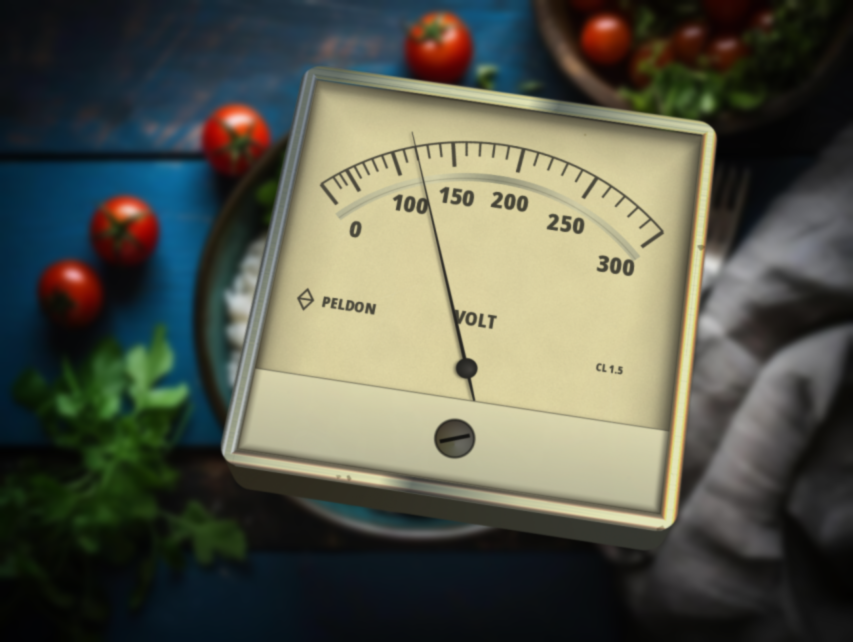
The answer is 120 V
